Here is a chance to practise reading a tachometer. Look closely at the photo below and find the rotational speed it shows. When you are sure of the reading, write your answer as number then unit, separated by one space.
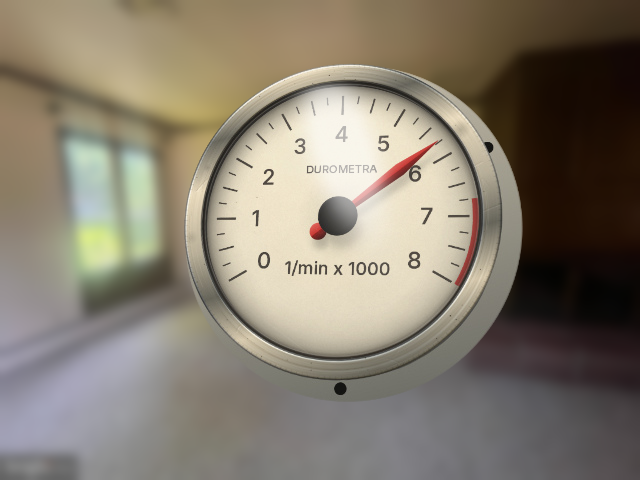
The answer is 5750 rpm
